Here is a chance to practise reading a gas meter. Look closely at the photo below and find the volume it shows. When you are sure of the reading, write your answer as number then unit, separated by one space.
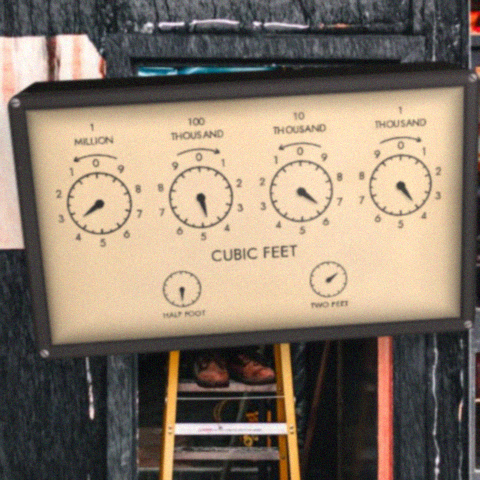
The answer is 346400 ft³
